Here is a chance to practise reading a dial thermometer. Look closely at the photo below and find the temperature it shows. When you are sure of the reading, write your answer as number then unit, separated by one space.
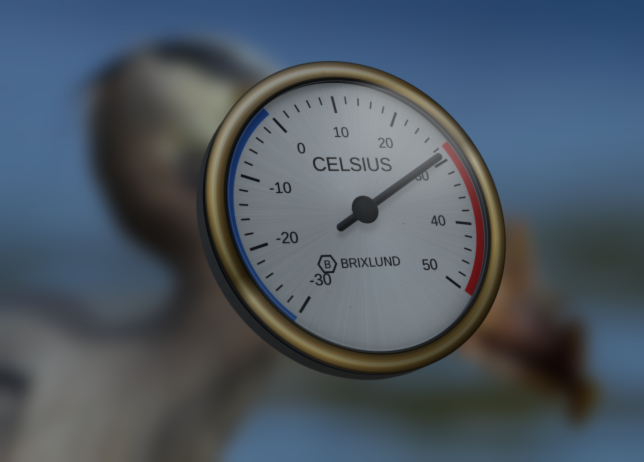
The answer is 29 °C
